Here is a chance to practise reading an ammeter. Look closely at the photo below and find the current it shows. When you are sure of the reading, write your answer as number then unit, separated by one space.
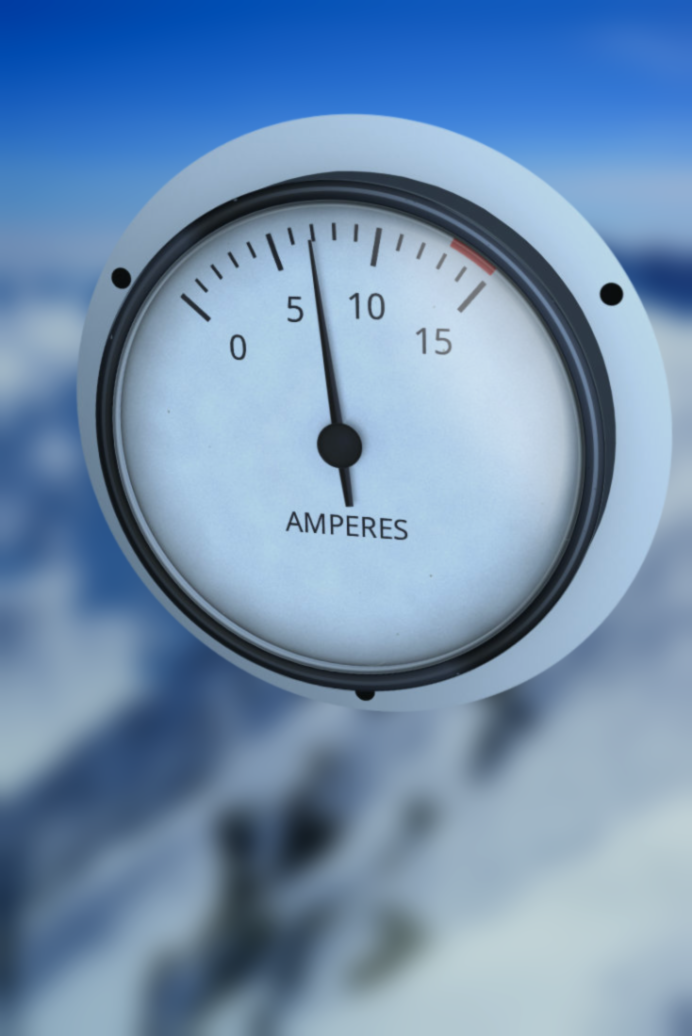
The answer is 7 A
